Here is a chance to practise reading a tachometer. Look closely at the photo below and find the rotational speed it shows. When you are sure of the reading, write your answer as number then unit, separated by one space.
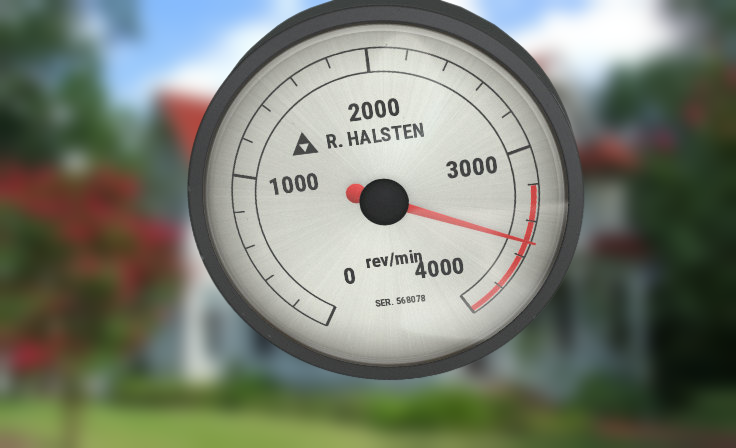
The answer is 3500 rpm
